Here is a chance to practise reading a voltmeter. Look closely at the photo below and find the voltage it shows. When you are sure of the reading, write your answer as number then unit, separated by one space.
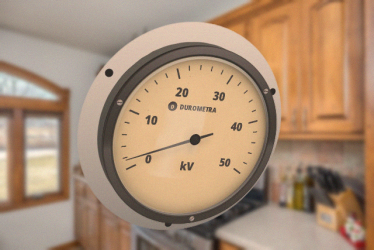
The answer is 2 kV
